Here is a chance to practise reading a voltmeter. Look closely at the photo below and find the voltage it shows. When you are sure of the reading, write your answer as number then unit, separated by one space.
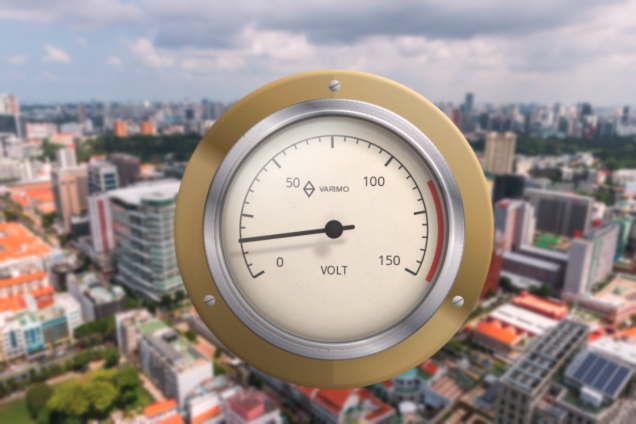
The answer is 15 V
